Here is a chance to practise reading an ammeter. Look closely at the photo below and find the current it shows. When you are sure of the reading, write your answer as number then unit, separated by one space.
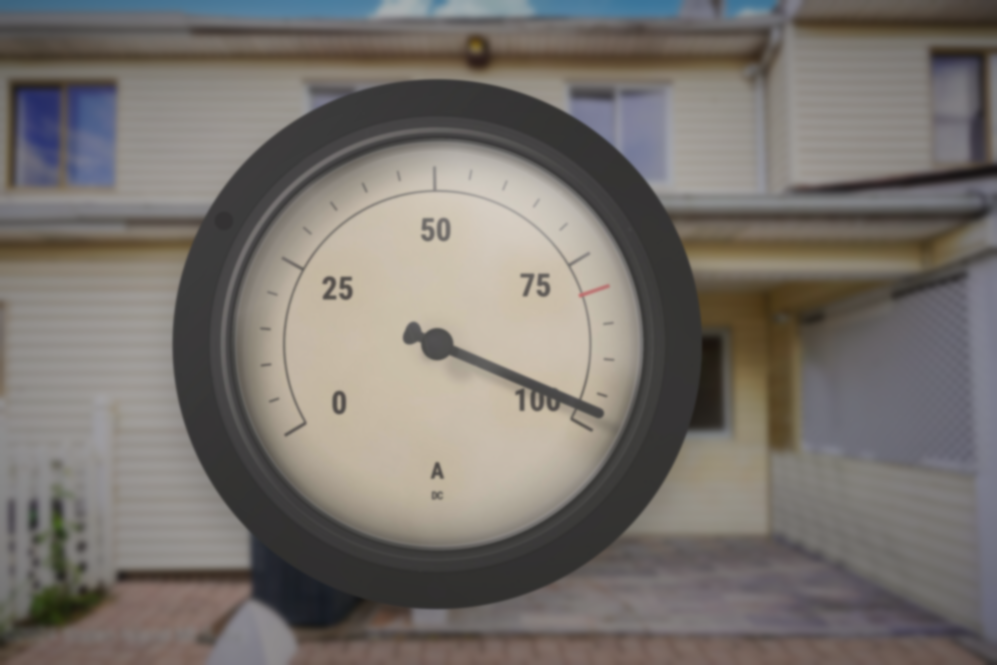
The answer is 97.5 A
